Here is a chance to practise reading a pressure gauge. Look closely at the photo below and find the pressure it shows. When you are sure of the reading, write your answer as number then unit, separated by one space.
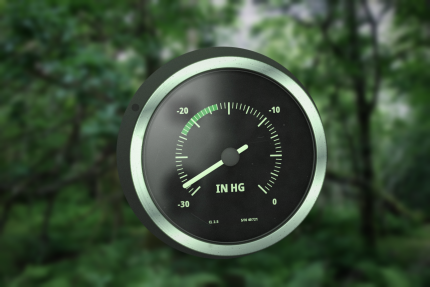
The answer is -28.5 inHg
